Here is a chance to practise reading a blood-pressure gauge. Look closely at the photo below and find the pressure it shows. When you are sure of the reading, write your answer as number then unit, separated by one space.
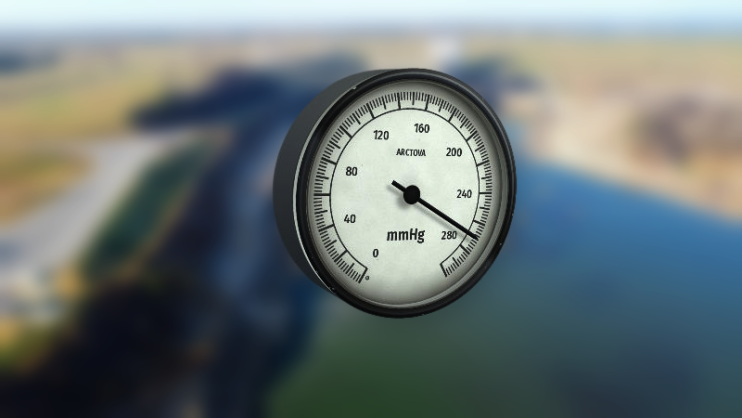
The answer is 270 mmHg
